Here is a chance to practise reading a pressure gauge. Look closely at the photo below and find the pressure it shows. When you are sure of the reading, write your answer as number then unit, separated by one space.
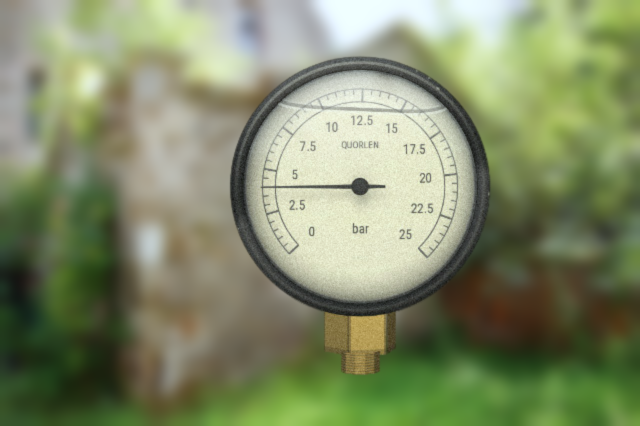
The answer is 4 bar
